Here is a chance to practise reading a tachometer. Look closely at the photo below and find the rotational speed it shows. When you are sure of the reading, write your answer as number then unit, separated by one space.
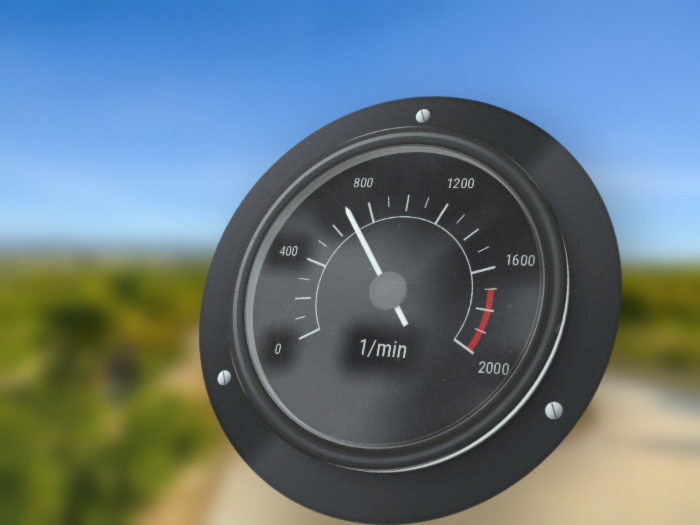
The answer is 700 rpm
